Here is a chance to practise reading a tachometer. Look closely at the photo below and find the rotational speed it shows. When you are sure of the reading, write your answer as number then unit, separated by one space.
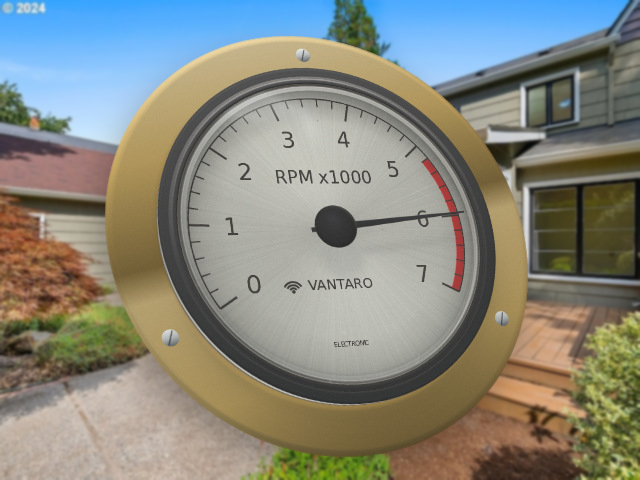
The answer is 6000 rpm
